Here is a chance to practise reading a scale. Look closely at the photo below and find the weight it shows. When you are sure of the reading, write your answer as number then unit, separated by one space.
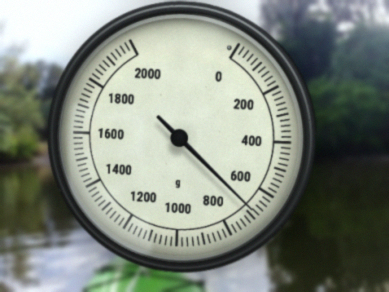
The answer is 680 g
